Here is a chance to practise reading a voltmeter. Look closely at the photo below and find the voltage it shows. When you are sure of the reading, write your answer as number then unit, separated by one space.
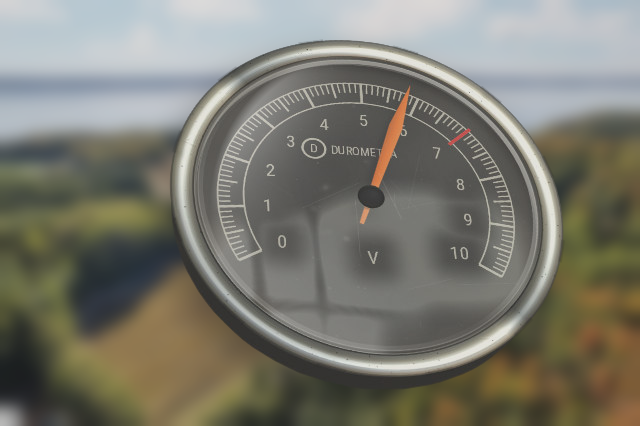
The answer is 5.8 V
